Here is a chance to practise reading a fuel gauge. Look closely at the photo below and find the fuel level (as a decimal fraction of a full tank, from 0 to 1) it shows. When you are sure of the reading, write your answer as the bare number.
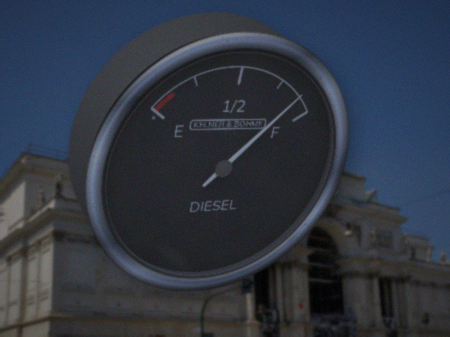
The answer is 0.875
